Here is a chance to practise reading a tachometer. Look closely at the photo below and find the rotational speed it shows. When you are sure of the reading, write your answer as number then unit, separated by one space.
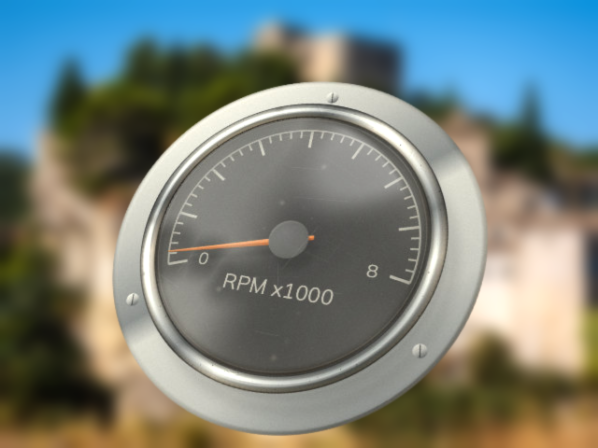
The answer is 200 rpm
